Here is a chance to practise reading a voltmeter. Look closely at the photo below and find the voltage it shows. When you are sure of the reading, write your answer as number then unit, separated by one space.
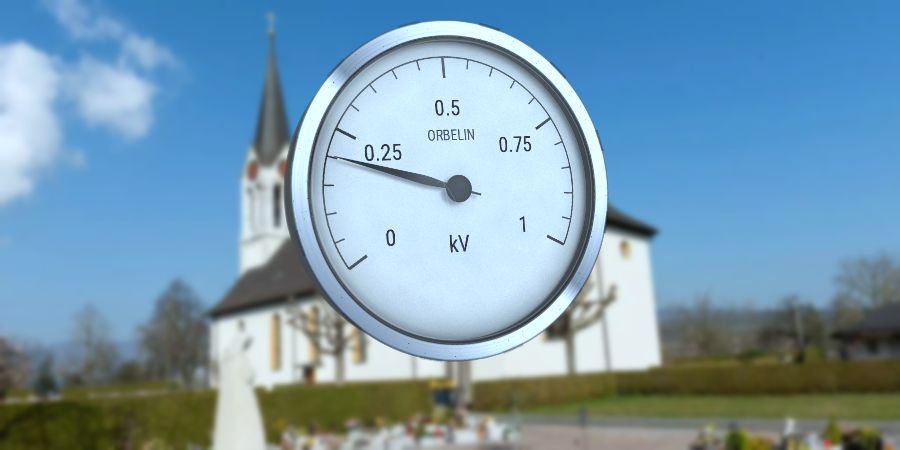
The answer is 0.2 kV
